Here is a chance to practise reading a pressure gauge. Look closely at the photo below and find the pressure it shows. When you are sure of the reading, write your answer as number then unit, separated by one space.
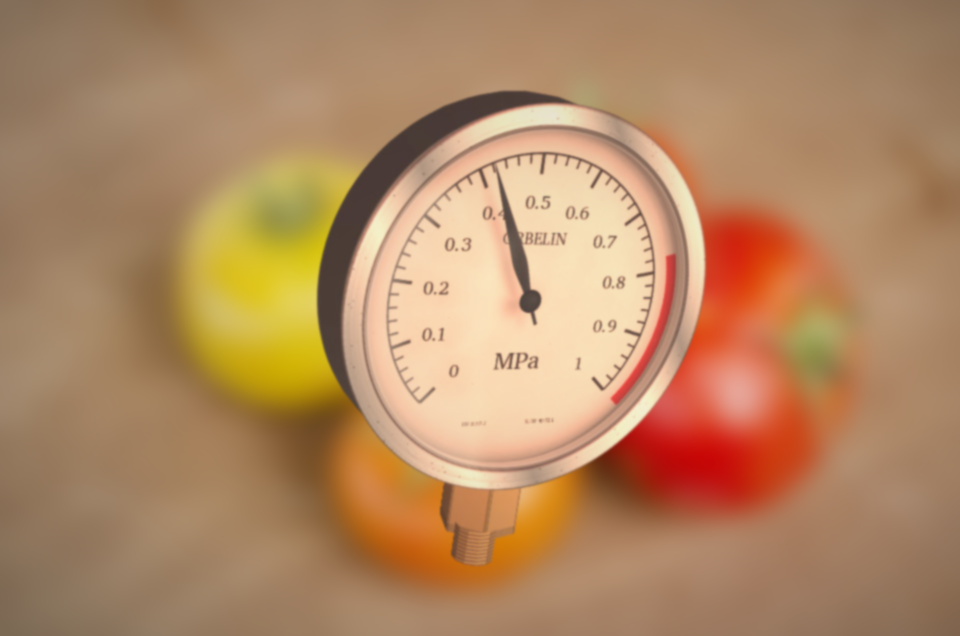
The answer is 0.42 MPa
